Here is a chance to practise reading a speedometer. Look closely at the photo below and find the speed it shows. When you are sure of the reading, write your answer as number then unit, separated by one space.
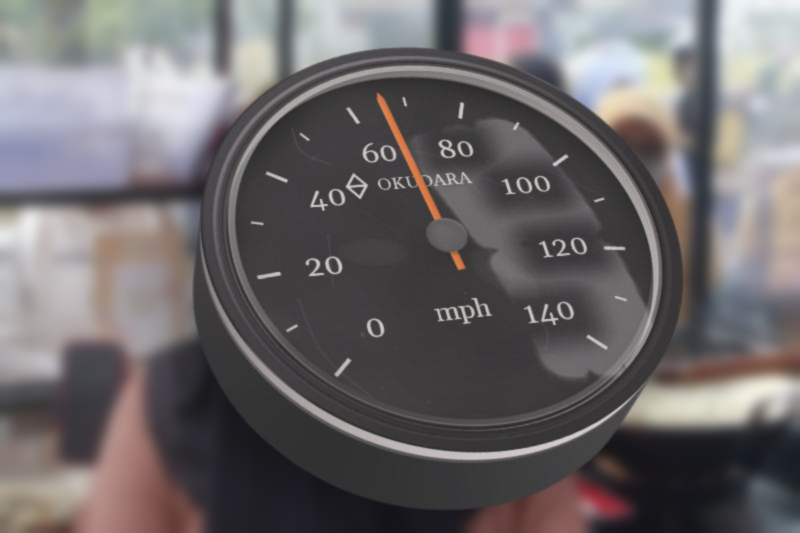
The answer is 65 mph
